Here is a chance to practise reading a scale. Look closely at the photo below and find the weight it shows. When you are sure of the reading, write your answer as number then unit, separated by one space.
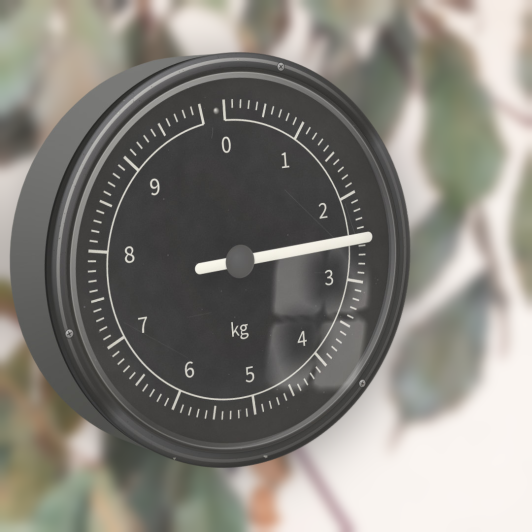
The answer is 2.5 kg
